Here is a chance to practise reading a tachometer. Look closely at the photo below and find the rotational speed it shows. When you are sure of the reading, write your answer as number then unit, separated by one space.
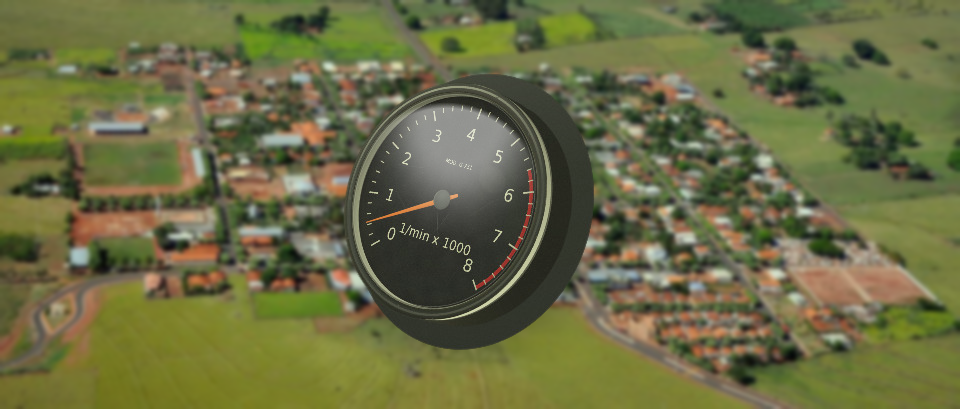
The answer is 400 rpm
